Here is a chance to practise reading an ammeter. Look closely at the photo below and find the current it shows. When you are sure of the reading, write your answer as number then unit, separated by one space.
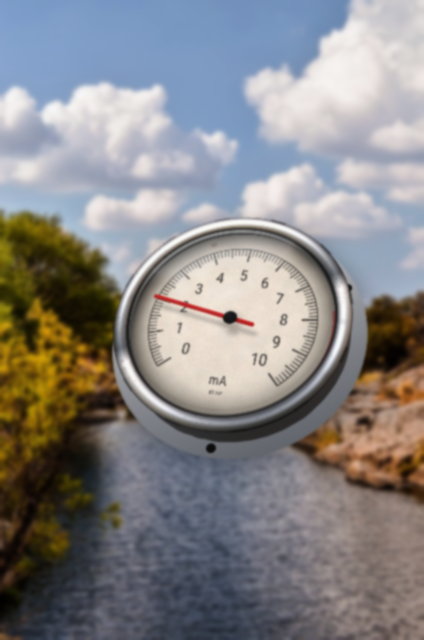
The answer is 2 mA
